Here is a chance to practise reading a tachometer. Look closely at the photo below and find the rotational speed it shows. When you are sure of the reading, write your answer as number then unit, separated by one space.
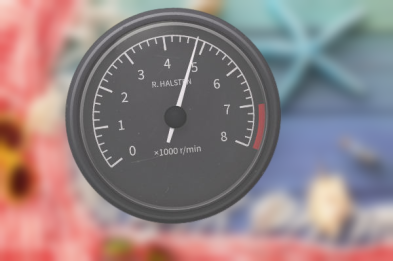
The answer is 4800 rpm
